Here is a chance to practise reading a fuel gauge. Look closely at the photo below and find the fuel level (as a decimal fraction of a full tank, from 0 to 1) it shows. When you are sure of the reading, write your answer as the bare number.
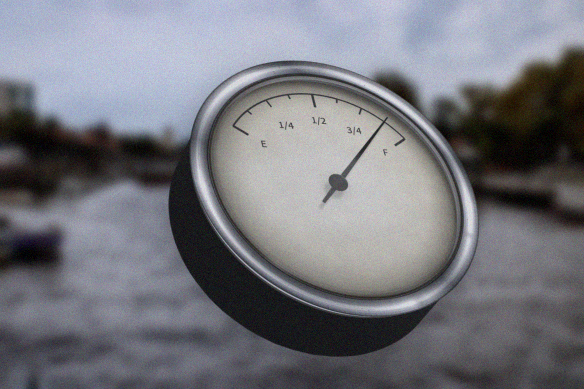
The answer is 0.875
